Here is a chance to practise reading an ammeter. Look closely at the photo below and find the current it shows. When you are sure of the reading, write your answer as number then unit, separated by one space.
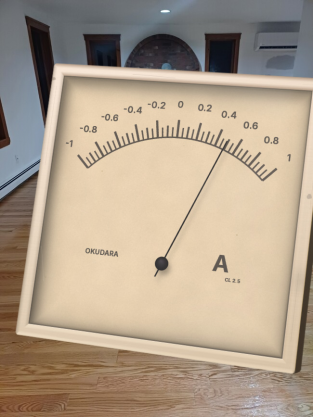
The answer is 0.5 A
